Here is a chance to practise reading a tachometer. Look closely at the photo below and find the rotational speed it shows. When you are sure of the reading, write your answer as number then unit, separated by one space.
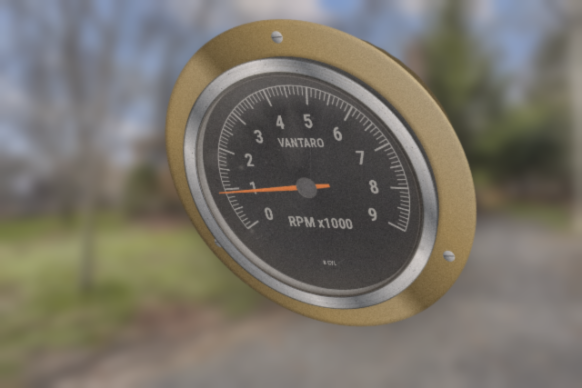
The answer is 1000 rpm
